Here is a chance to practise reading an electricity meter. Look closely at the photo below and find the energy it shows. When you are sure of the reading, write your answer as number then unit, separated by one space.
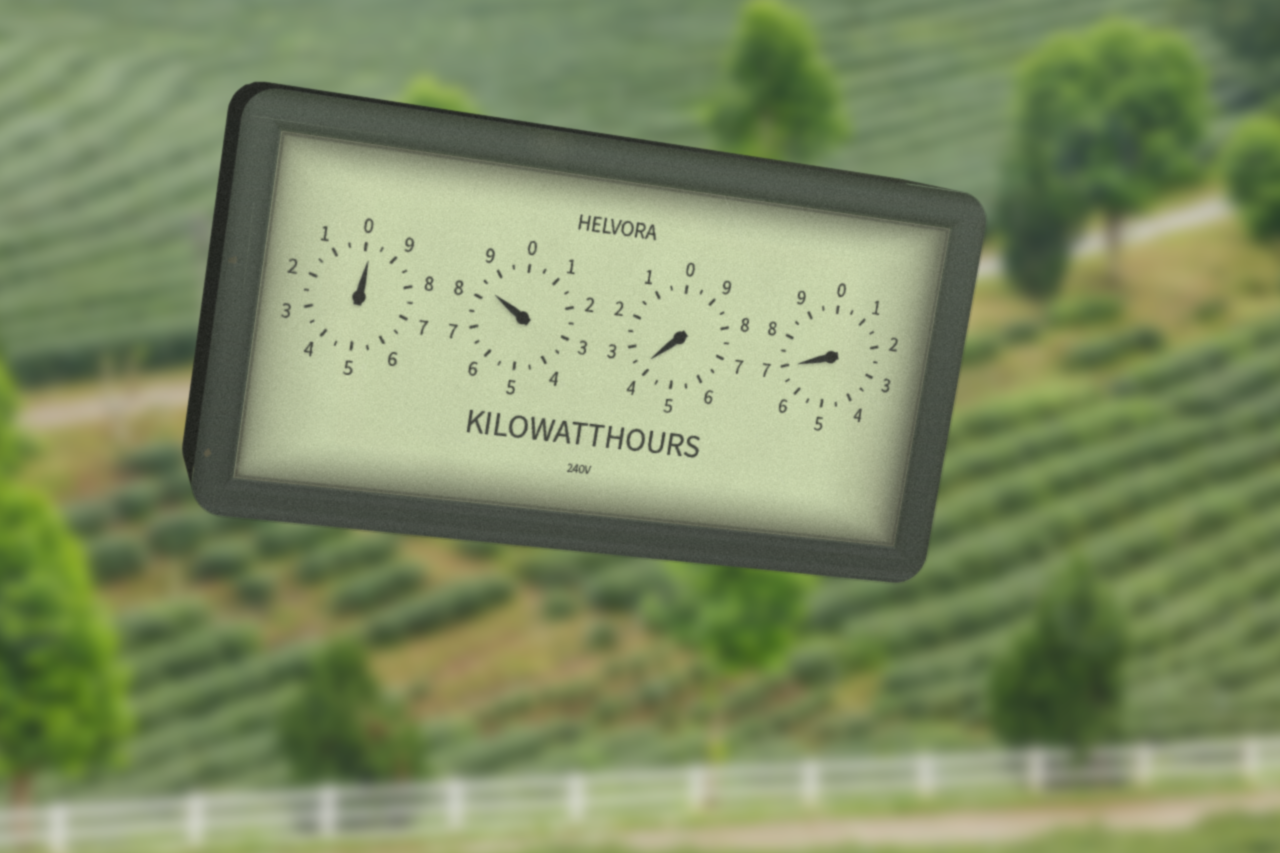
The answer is 9837 kWh
